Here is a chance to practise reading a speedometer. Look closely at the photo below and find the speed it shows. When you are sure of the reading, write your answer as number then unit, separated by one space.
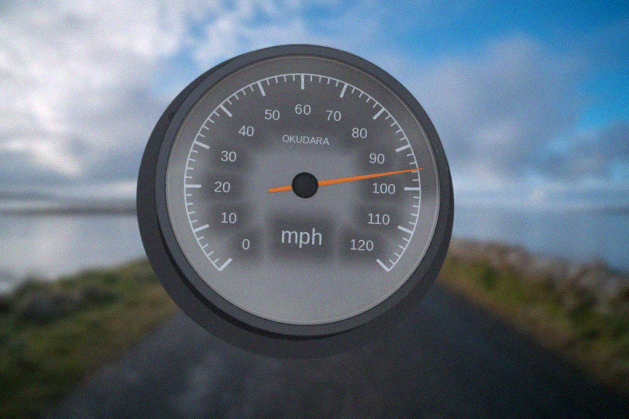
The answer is 96 mph
